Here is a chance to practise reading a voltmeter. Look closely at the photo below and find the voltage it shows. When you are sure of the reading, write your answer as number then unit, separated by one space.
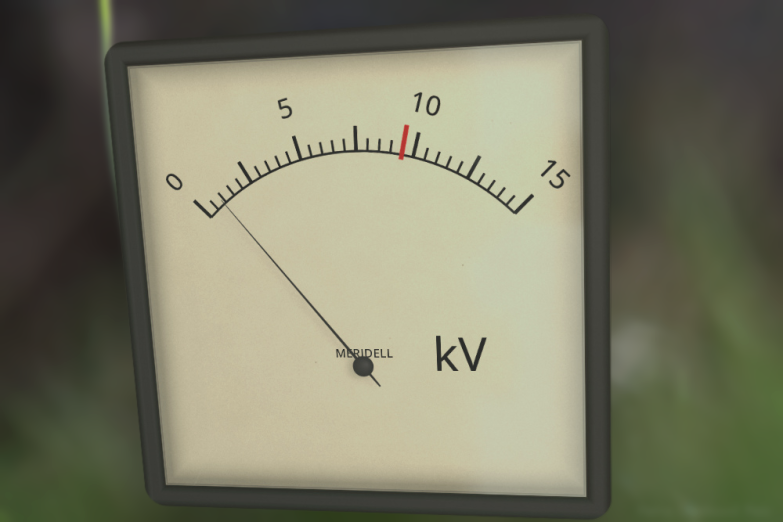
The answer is 1 kV
